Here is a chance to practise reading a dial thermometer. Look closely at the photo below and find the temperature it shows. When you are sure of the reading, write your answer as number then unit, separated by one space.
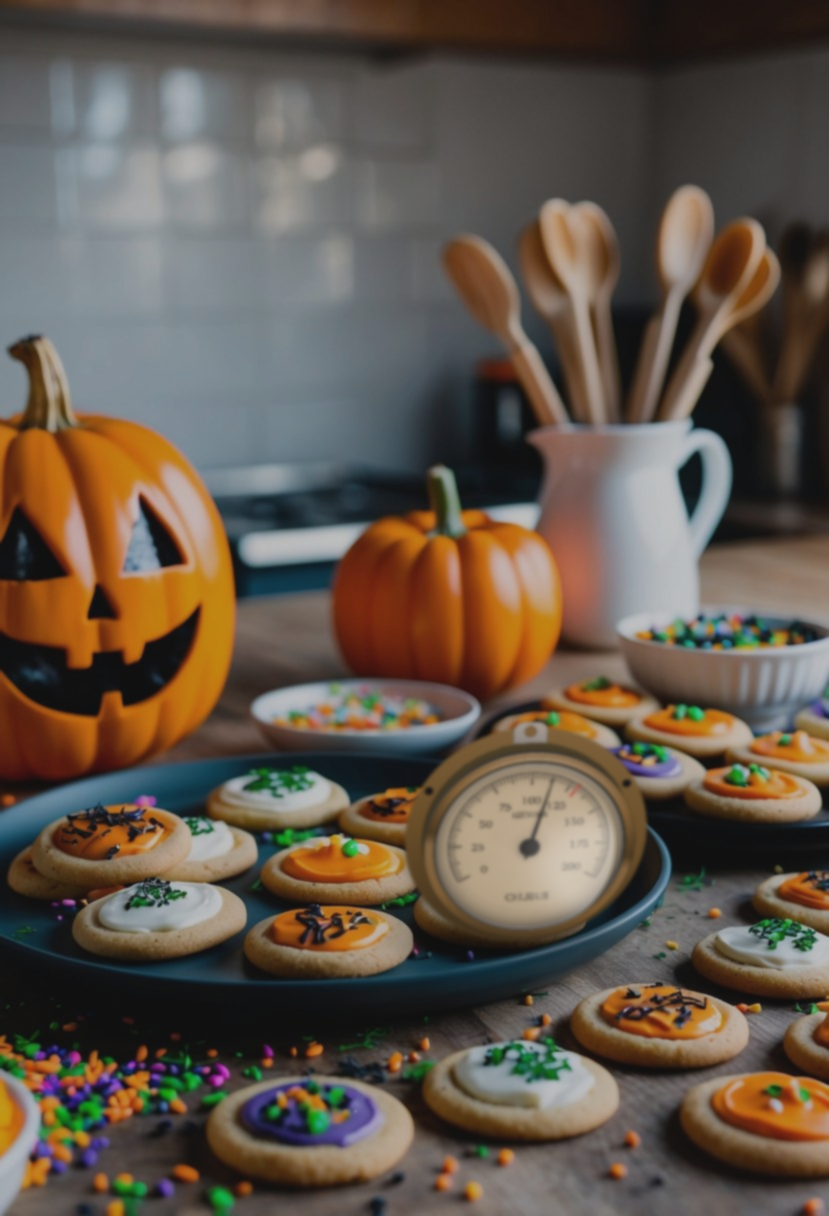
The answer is 112.5 °C
